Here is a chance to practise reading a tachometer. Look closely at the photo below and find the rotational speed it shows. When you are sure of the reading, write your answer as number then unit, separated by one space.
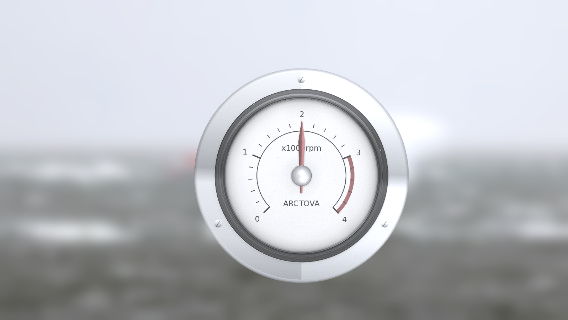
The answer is 2000 rpm
